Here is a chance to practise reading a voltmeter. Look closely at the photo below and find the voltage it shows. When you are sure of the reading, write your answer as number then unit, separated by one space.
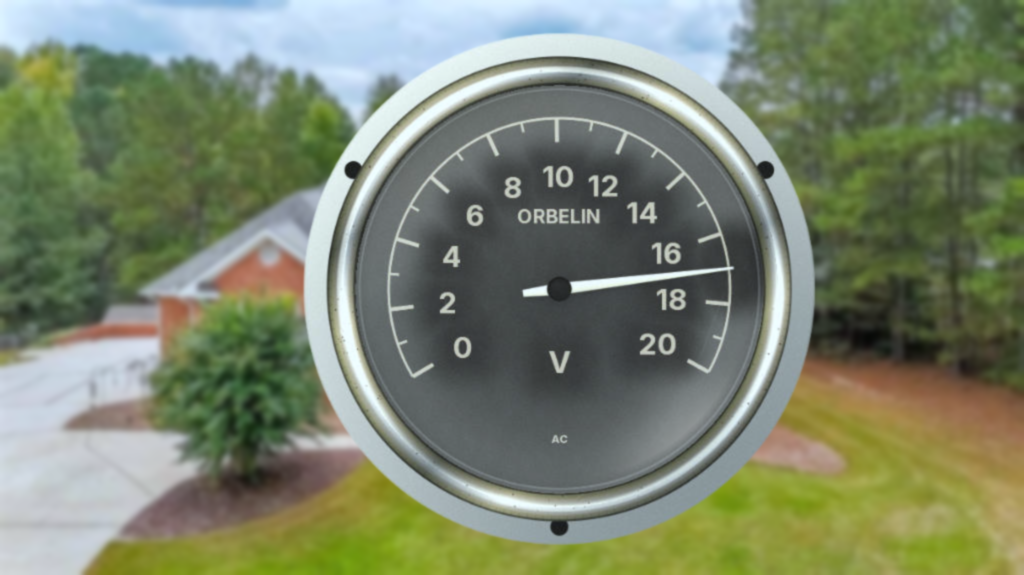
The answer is 17 V
